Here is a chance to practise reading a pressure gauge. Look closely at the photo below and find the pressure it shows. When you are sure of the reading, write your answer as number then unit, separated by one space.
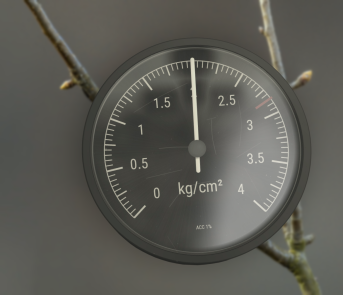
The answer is 2 kg/cm²
